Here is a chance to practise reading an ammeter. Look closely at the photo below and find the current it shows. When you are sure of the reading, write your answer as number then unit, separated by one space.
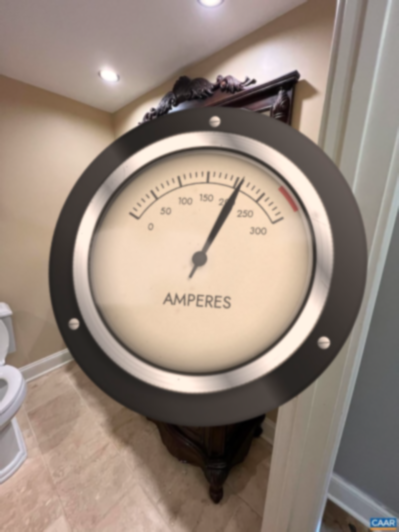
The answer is 210 A
